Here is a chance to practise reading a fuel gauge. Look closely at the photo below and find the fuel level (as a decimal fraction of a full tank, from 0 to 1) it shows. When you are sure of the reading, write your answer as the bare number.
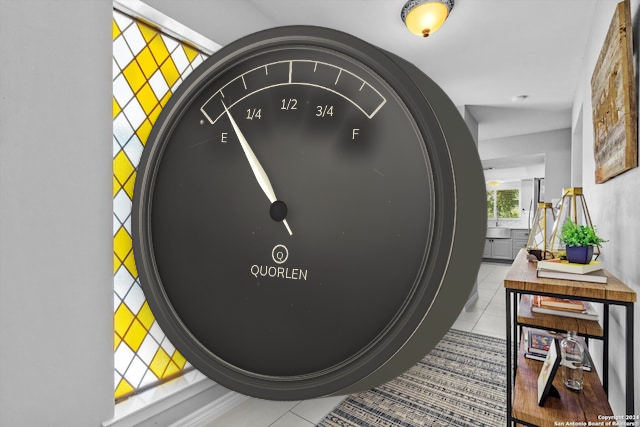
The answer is 0.125
